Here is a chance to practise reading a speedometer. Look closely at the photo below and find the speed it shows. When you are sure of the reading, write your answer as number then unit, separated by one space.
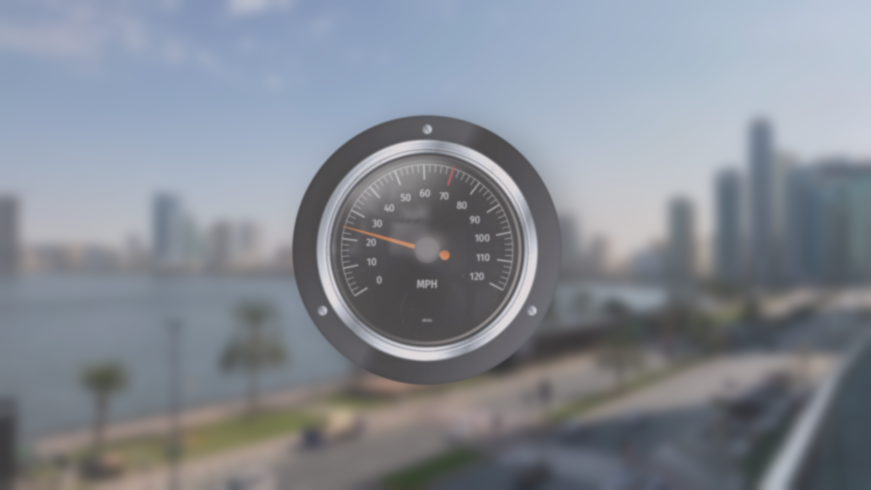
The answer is 24 mph
